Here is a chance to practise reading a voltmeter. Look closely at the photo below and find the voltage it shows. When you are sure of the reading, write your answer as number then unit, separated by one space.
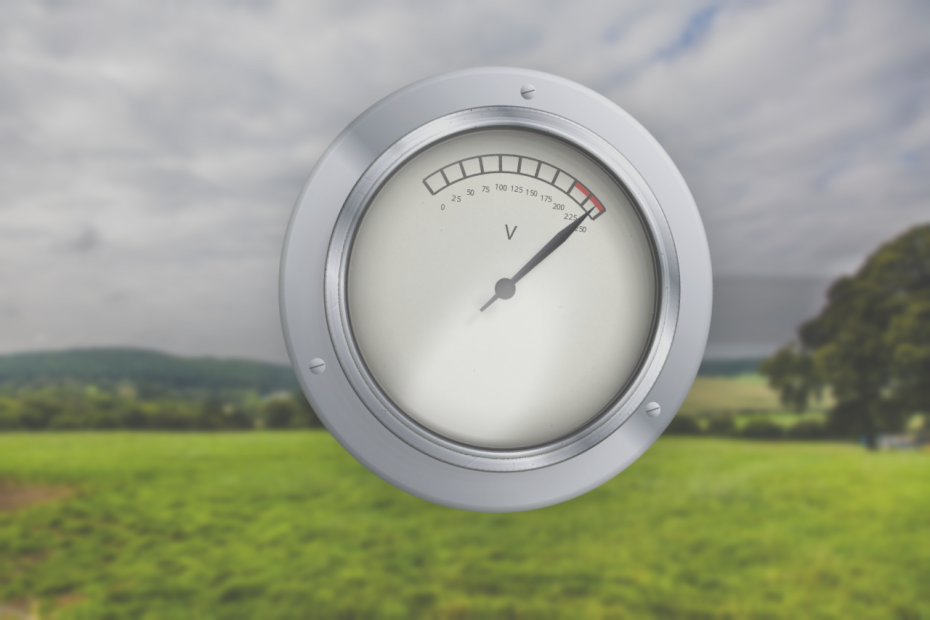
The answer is 237.5 V
